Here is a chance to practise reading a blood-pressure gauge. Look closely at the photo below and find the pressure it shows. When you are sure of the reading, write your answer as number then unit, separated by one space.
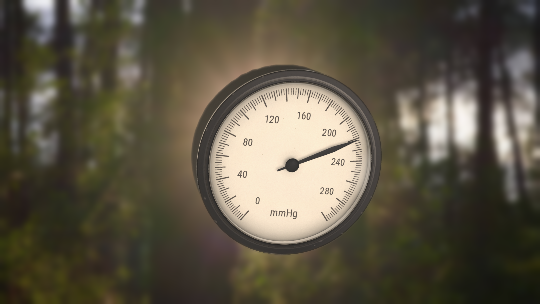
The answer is 220 mmHg
